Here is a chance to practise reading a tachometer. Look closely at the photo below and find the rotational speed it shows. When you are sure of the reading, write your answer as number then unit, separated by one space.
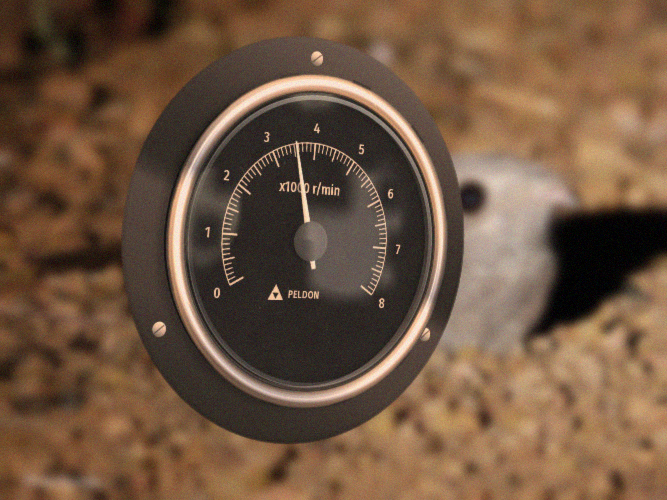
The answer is 3500 rpm
